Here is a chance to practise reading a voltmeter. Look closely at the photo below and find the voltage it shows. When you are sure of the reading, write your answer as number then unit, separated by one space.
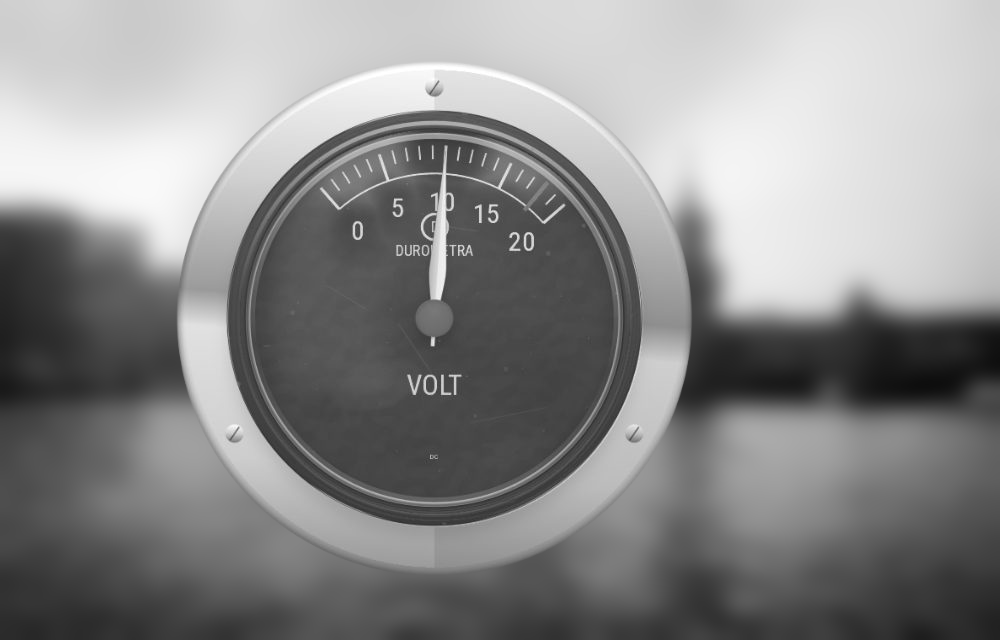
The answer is 10 V
